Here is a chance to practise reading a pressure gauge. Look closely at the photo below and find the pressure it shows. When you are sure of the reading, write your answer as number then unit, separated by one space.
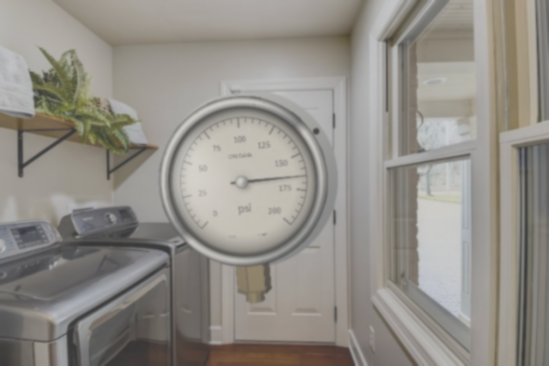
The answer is 165 psi
